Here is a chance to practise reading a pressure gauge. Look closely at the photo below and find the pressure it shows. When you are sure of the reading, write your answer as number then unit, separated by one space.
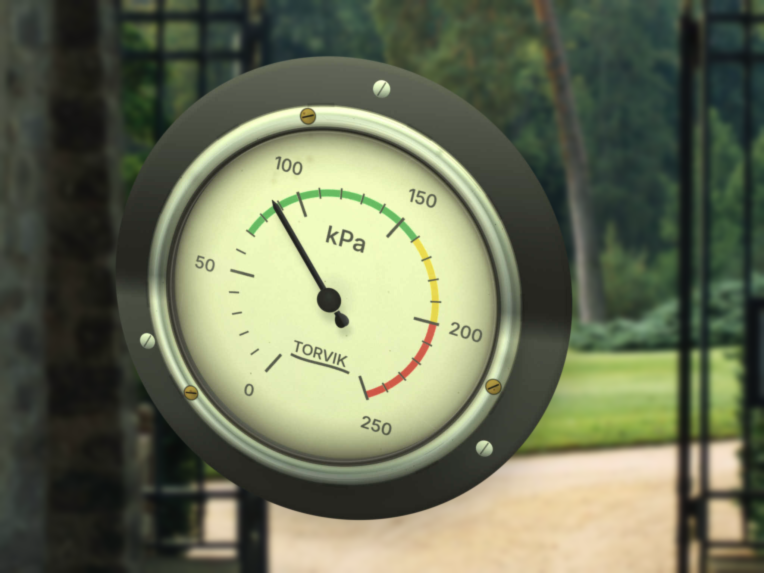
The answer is 90 kPa
